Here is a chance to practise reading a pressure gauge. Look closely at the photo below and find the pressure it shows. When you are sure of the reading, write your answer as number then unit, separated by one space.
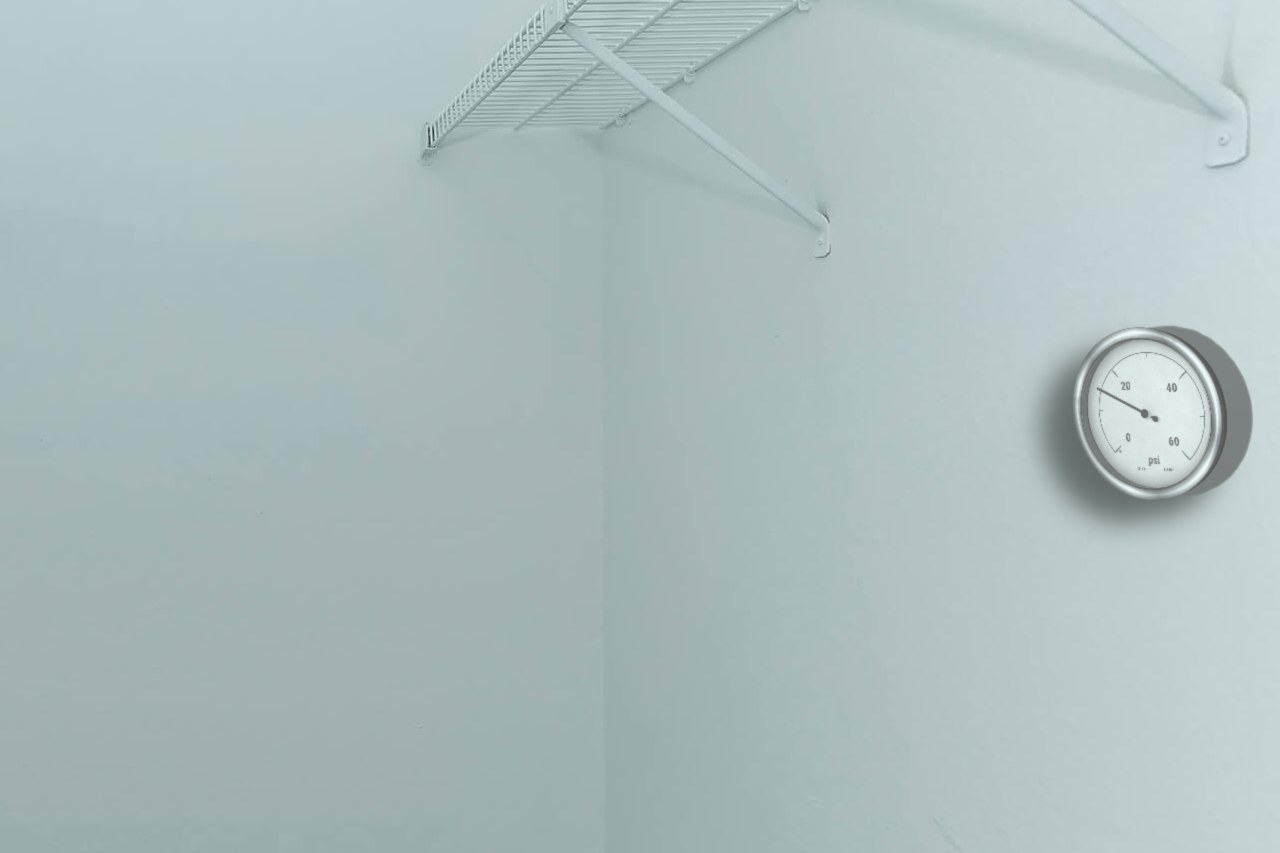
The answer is 15 psi
